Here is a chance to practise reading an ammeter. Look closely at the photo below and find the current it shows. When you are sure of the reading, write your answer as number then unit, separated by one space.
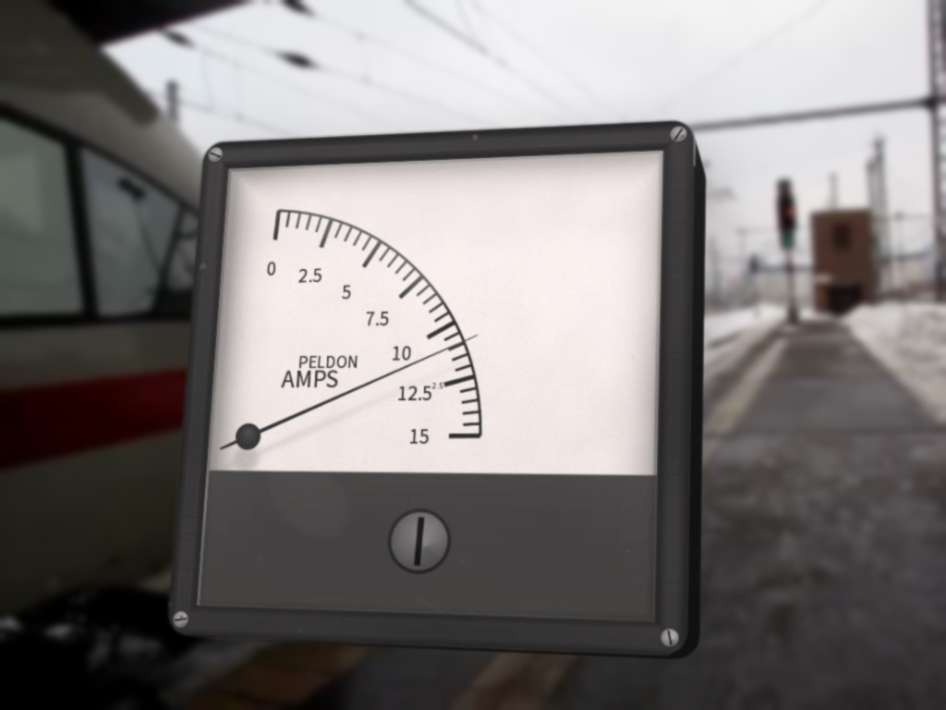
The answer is 11 A
